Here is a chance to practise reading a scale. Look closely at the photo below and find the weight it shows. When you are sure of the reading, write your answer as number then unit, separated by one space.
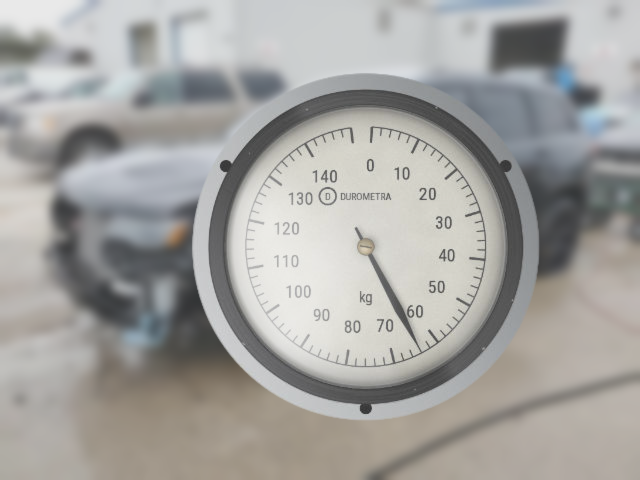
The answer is 64 kg
